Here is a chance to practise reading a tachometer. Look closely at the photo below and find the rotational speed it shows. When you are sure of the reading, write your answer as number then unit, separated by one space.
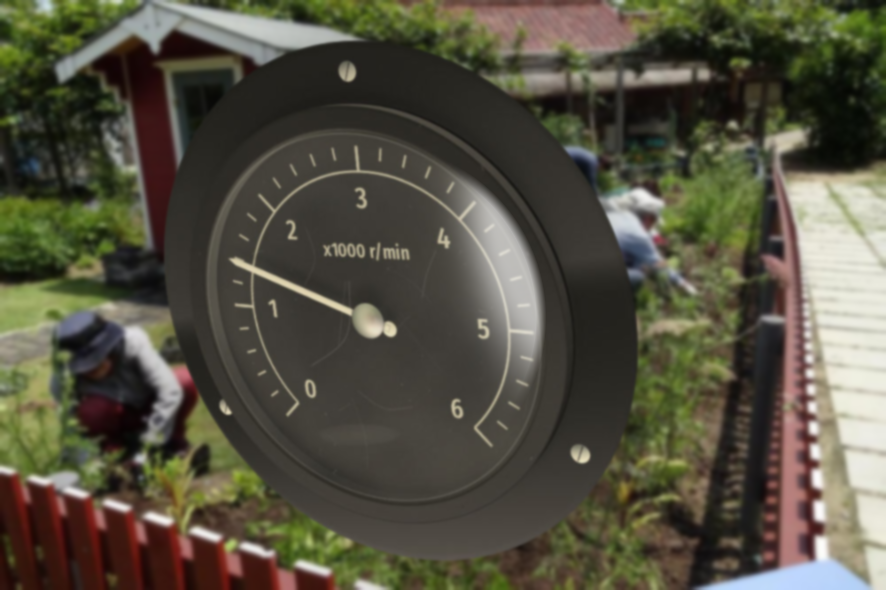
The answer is 1400 rpm
